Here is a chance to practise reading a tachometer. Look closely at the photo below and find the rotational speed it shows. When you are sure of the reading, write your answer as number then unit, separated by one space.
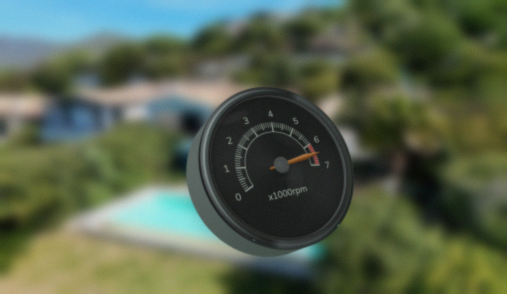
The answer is 6500 rpm
